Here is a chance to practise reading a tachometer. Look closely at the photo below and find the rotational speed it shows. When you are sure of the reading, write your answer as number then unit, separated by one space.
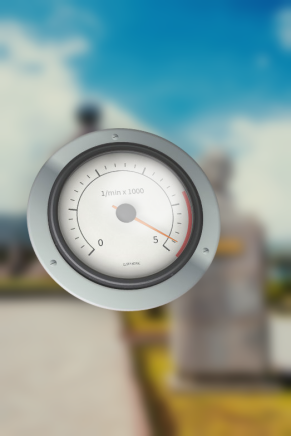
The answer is 4800 rpm
